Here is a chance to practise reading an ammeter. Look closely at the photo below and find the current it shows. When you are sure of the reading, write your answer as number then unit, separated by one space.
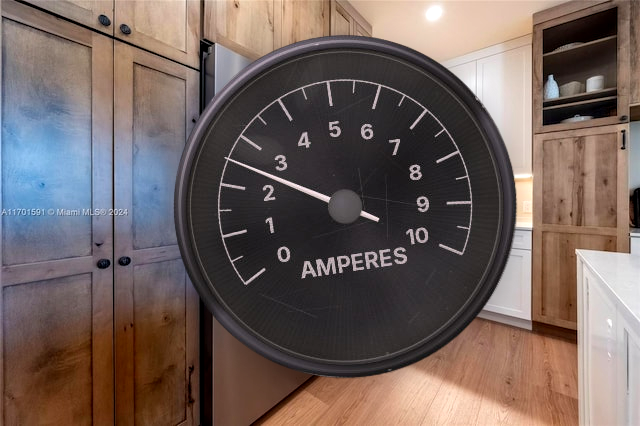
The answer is 2.5 A
